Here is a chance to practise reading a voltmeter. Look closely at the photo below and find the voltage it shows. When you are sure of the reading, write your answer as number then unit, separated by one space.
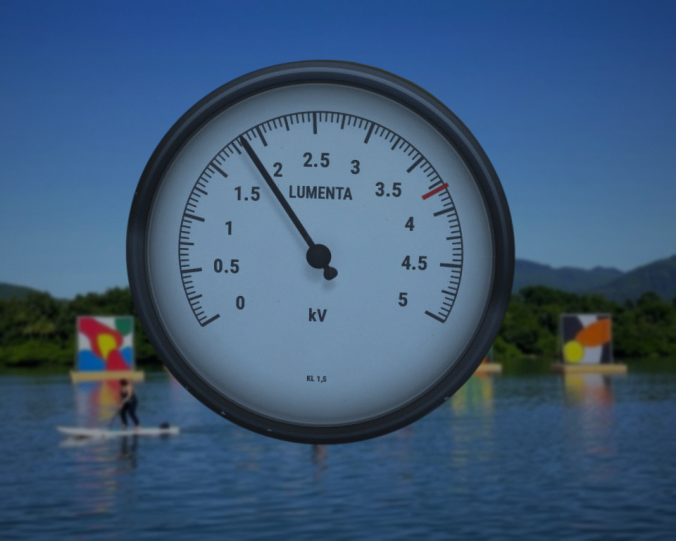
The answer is 1.85 kV
